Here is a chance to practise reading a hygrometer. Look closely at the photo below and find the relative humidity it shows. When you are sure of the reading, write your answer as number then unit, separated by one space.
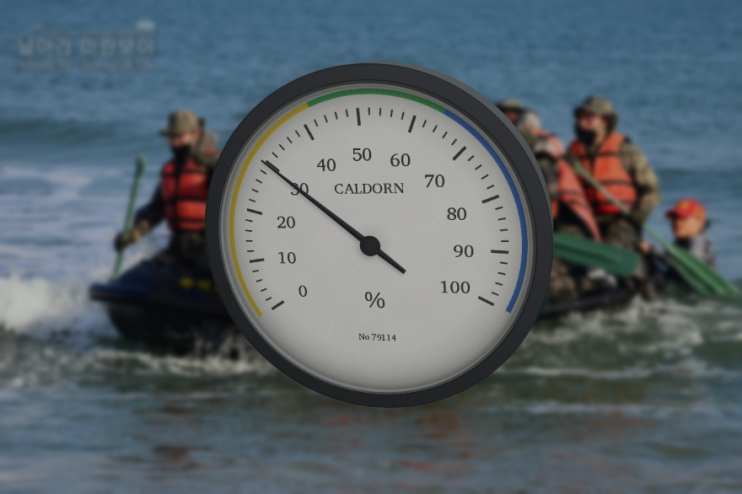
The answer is 30 %
